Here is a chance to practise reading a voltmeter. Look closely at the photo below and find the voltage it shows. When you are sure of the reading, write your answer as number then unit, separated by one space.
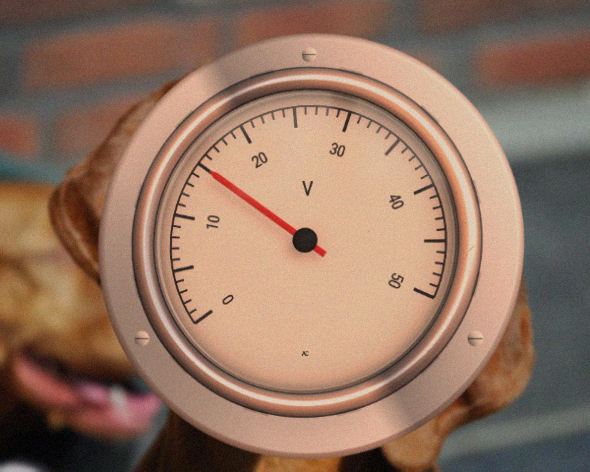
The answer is 15 V
